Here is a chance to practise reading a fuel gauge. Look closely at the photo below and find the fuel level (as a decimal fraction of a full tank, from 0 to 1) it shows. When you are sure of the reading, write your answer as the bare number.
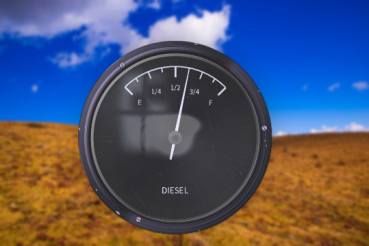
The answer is 0.625
